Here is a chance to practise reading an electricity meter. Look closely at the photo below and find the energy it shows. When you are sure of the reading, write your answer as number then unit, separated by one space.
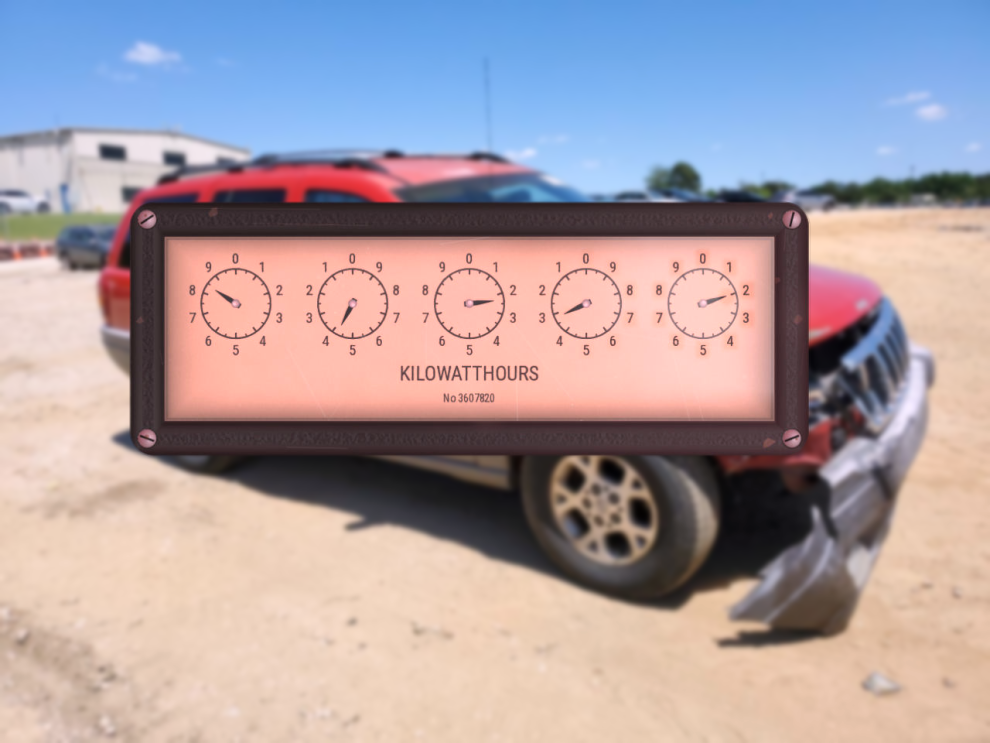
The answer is 84232 kWh
